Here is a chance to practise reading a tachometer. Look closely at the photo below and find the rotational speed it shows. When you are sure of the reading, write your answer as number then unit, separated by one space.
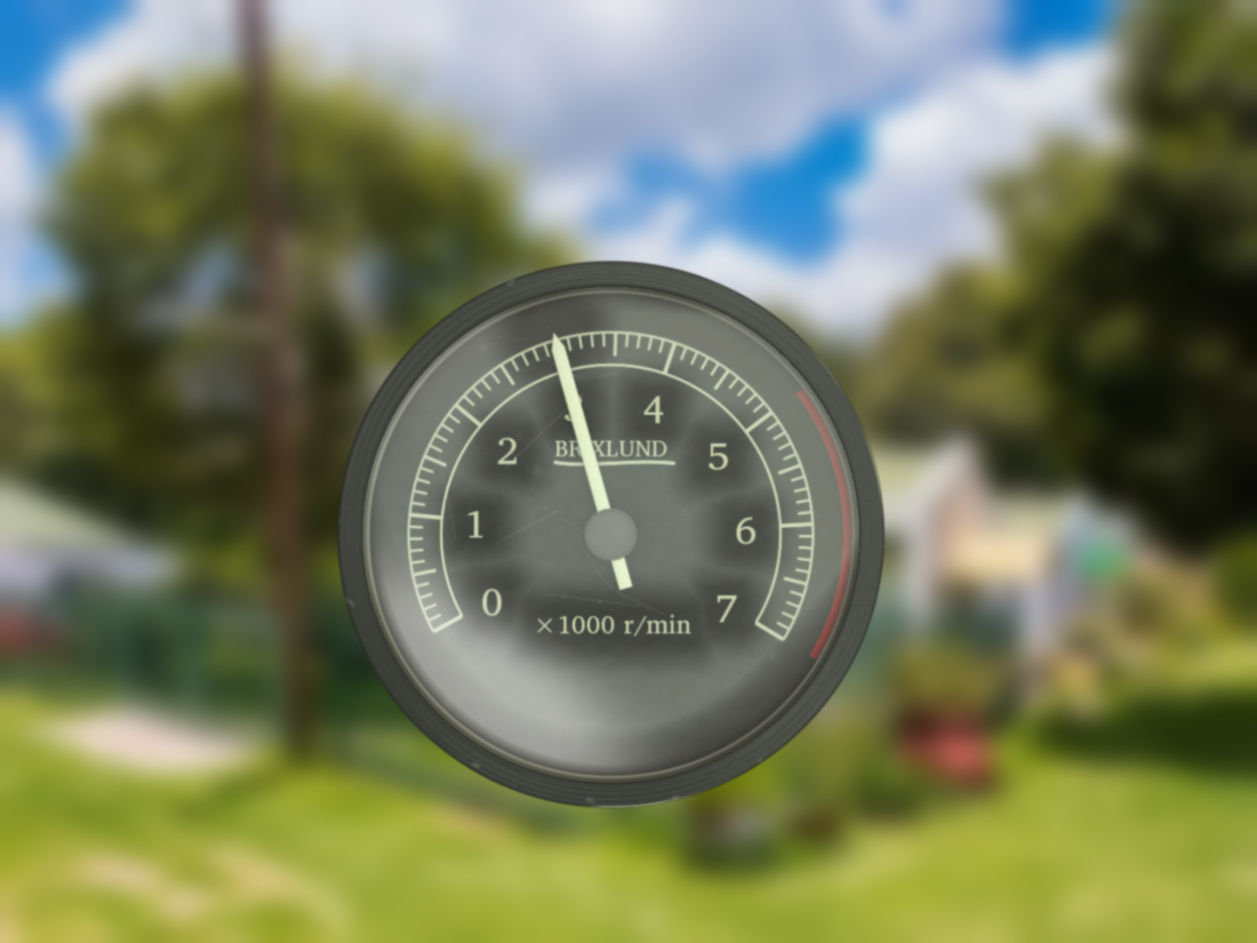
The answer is 3000 rpm
